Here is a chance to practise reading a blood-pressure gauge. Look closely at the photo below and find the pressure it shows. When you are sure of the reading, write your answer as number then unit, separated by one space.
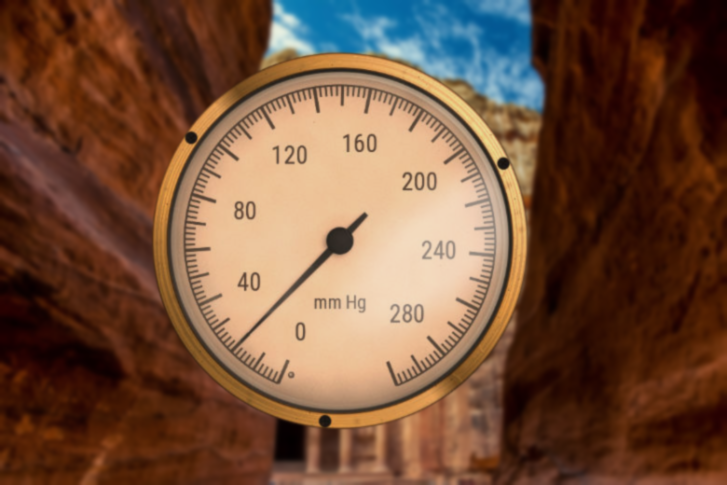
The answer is 20 mmHg
